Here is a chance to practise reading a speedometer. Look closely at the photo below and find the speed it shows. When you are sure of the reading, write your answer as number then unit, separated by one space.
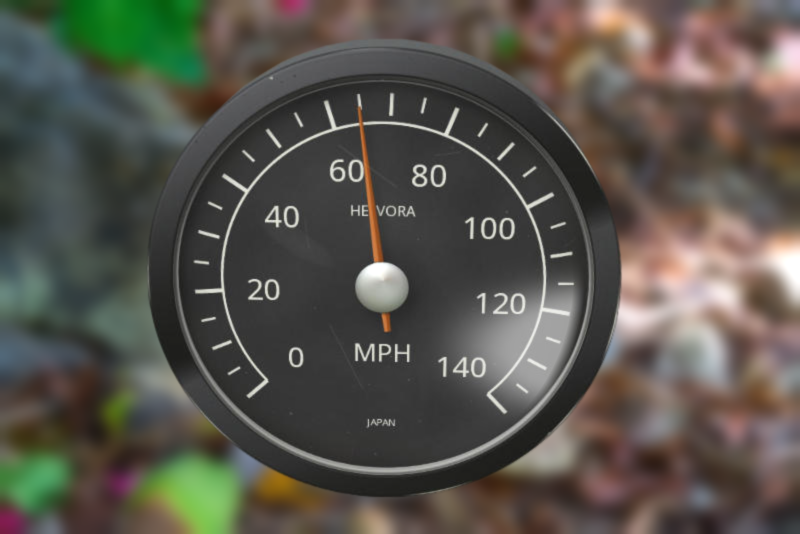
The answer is 65 mph
